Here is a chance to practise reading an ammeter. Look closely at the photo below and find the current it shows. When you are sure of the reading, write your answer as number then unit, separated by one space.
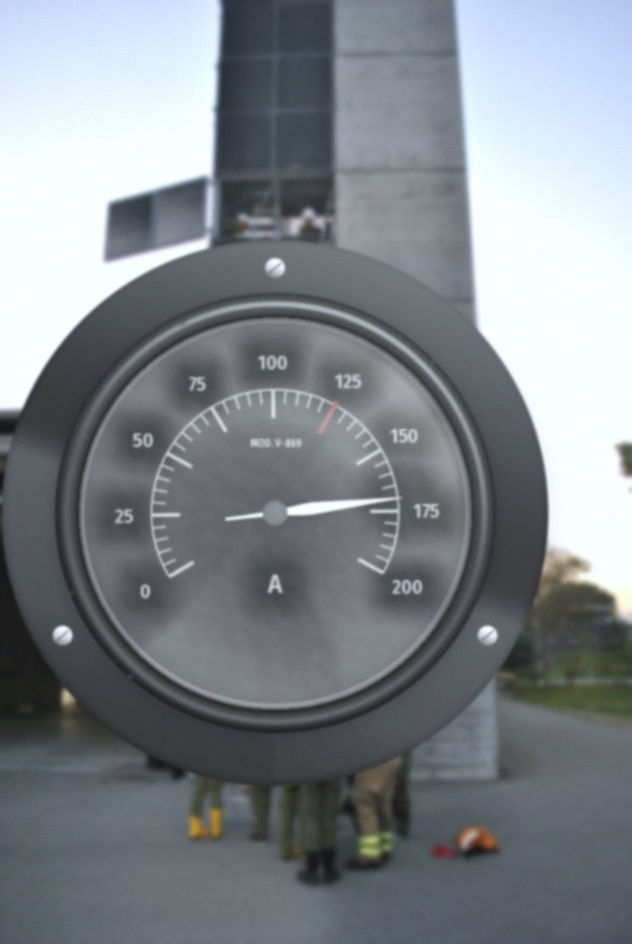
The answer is 170 A
